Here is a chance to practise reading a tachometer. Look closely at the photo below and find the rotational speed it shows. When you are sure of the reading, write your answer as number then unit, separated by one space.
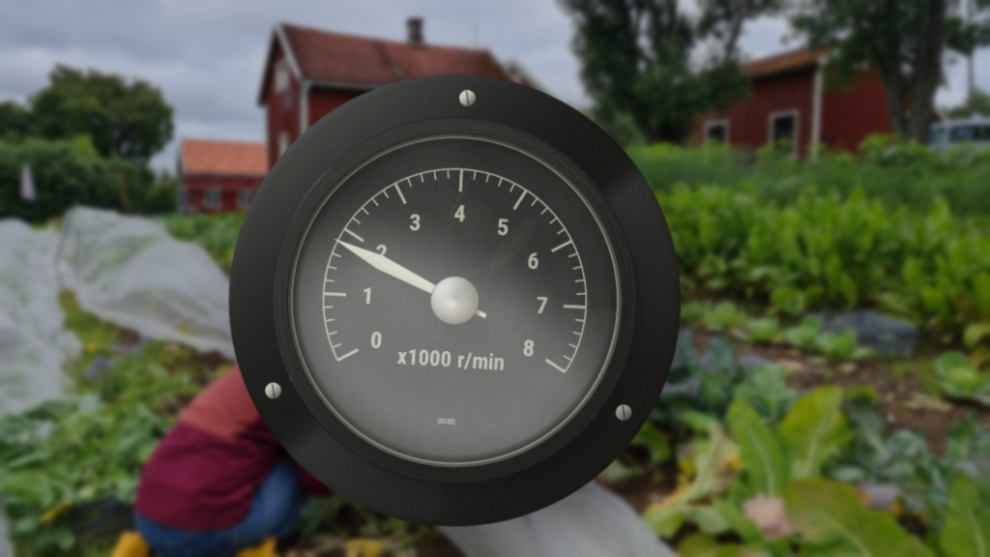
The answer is 1800 rpm
